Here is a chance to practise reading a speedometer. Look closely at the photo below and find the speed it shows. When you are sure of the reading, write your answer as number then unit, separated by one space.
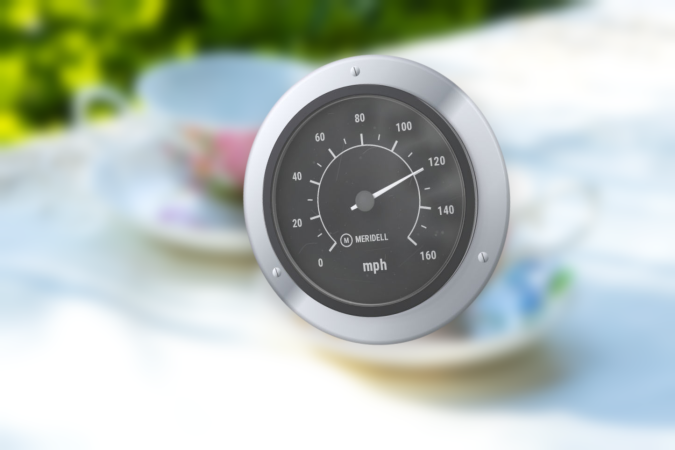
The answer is 120 mph
